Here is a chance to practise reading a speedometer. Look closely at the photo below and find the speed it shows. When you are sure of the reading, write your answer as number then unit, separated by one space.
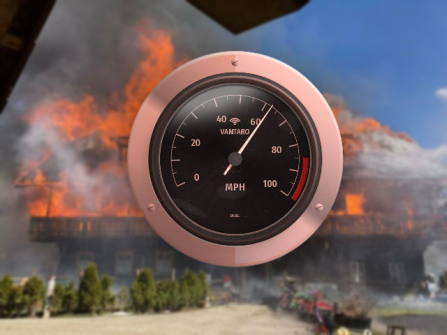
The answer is 62.5 mph
